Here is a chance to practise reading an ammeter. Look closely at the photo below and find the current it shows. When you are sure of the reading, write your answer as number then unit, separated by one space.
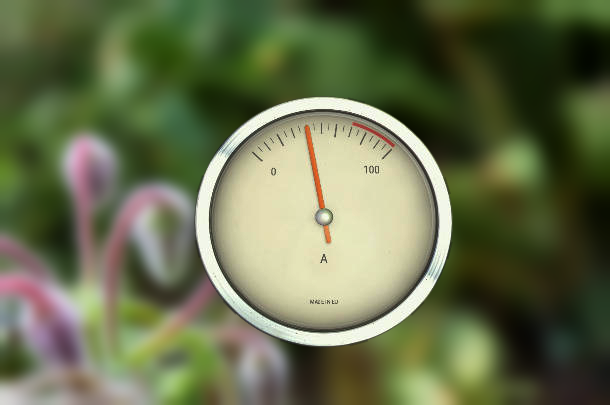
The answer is 40 A
